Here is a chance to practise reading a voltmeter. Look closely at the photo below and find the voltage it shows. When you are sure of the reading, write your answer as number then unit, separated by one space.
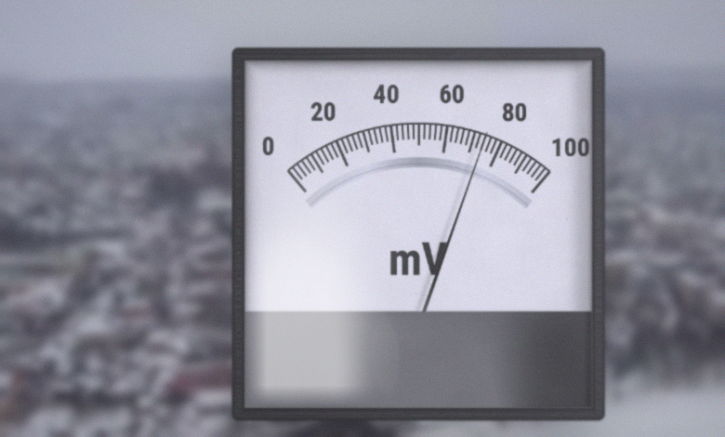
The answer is 74 mV
